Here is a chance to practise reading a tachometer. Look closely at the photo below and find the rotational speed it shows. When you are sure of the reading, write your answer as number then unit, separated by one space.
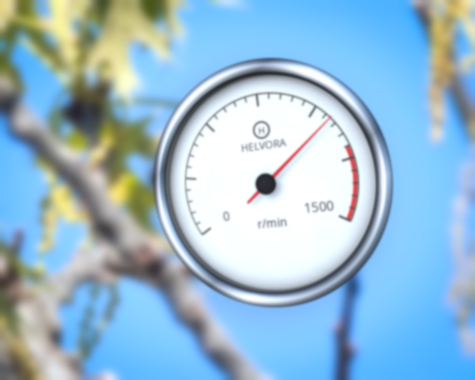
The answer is 1075 rpm
